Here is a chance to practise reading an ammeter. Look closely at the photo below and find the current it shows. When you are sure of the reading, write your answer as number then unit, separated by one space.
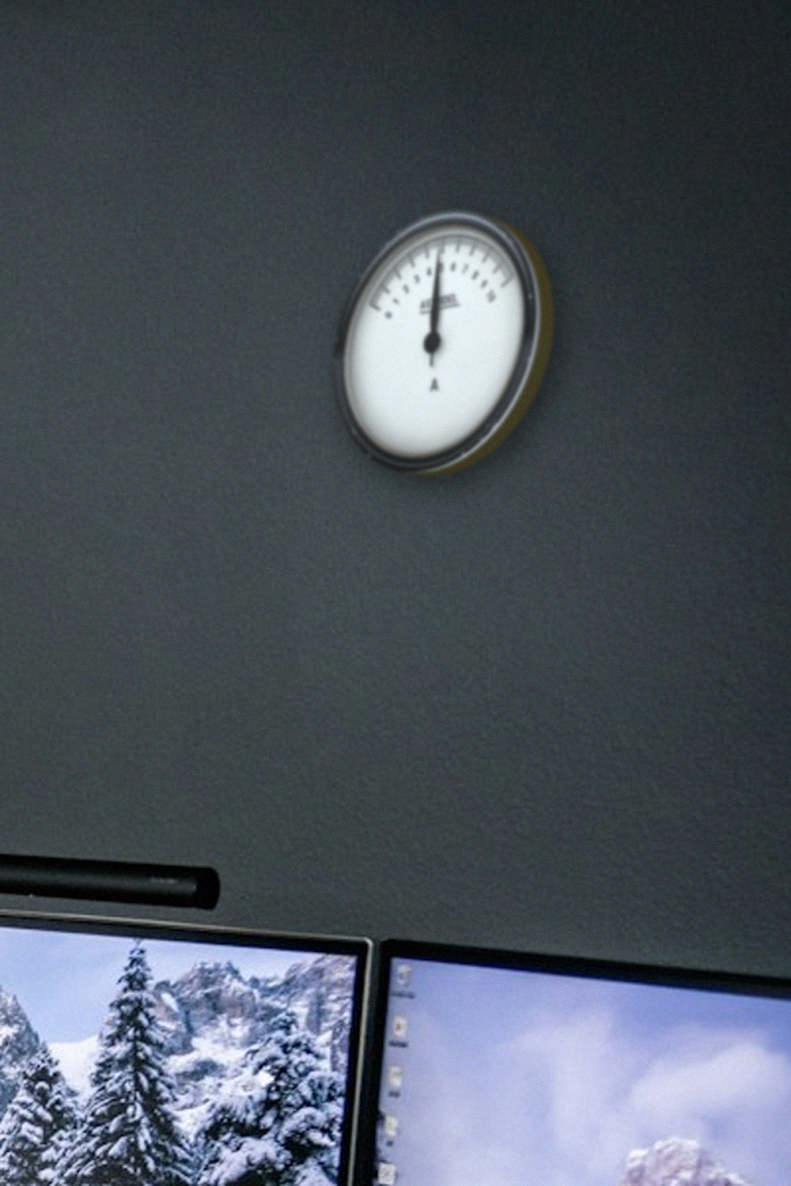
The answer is 5 A
